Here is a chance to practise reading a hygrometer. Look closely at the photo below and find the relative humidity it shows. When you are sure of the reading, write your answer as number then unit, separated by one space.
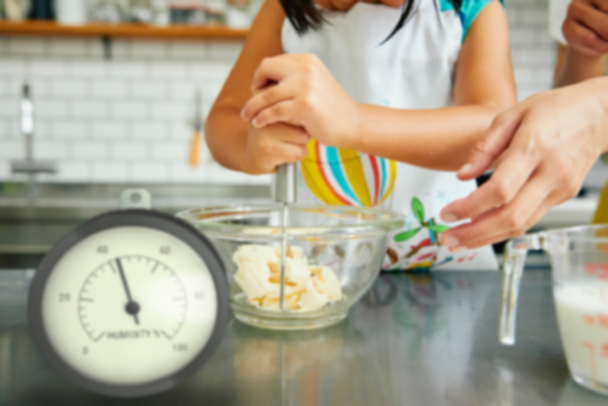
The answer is 44 %
